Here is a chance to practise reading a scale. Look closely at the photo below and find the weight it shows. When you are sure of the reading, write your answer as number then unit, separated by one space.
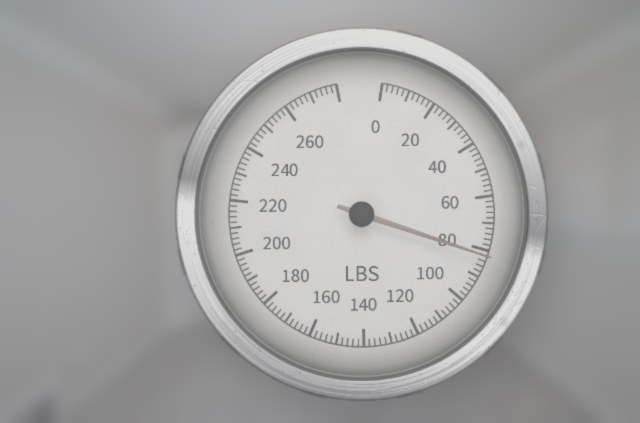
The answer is 82 lb
